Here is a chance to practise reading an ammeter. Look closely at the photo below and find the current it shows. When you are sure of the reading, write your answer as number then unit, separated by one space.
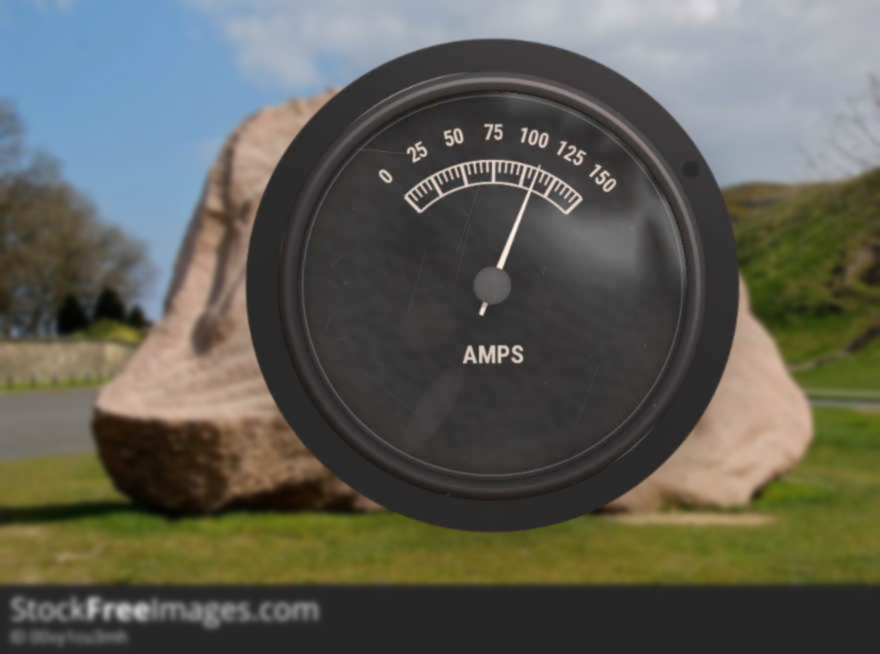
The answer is 110 A
